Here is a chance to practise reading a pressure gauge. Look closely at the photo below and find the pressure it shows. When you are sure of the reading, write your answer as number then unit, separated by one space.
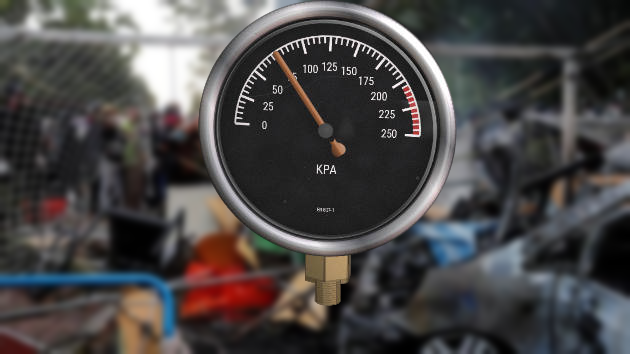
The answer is 75 kPa
